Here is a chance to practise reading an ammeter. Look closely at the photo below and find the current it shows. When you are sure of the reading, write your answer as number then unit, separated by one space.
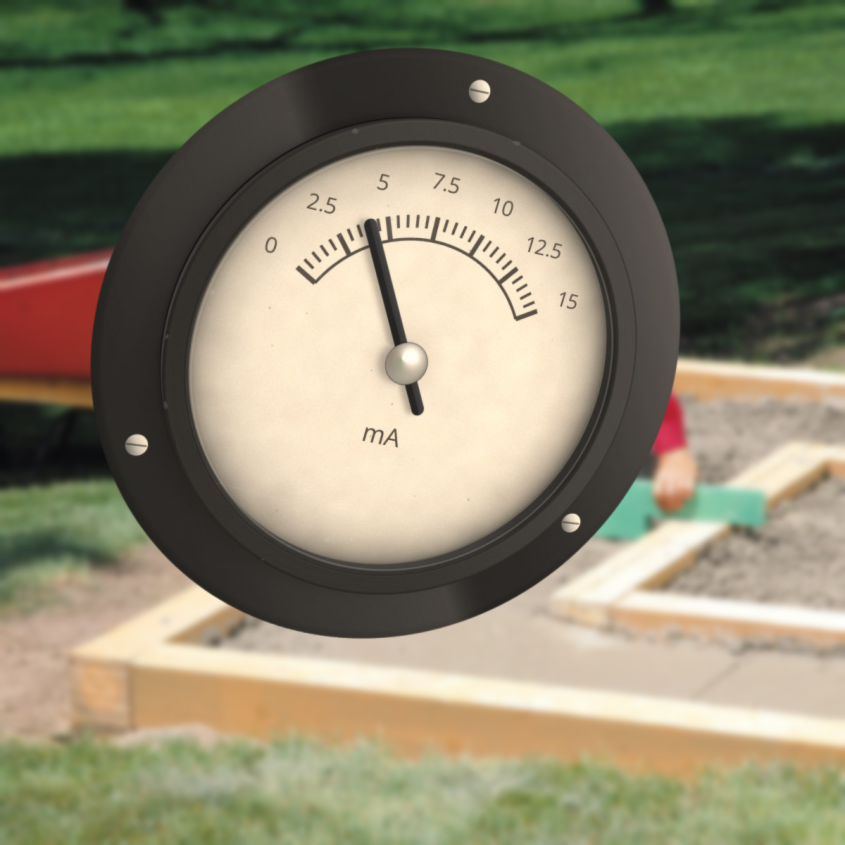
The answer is 4 mA
